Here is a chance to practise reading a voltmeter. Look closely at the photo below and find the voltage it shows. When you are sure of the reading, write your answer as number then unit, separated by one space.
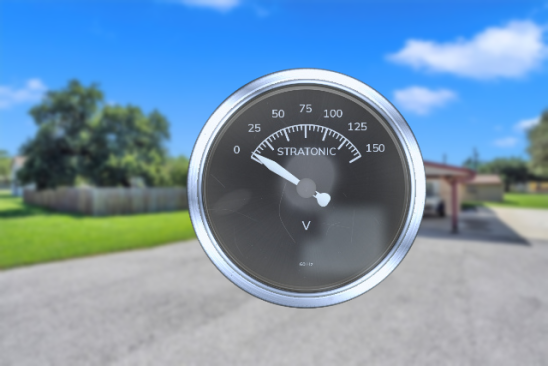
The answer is 5 V
